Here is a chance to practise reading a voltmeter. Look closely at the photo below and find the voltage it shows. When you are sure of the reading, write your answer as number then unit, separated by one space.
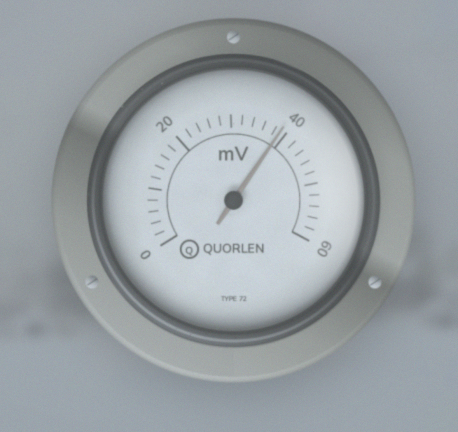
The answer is 39 mV
